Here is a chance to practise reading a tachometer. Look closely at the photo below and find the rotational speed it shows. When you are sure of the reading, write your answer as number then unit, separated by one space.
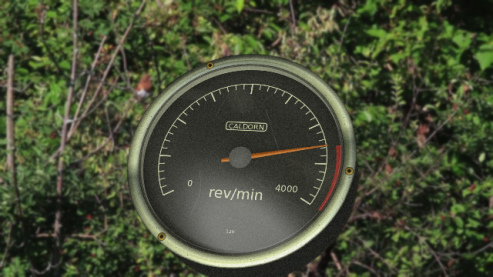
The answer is 3300 rpm
